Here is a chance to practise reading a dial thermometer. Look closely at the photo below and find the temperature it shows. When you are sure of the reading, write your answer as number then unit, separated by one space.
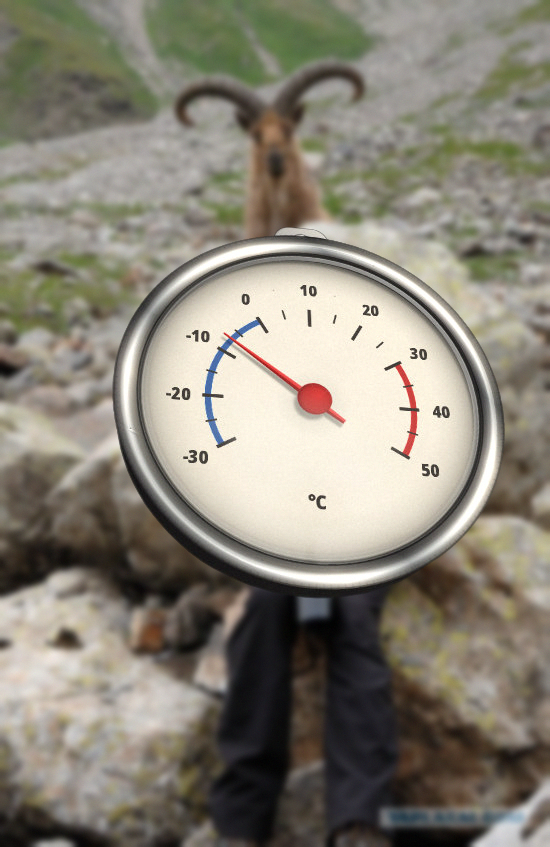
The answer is -7.5 °C
